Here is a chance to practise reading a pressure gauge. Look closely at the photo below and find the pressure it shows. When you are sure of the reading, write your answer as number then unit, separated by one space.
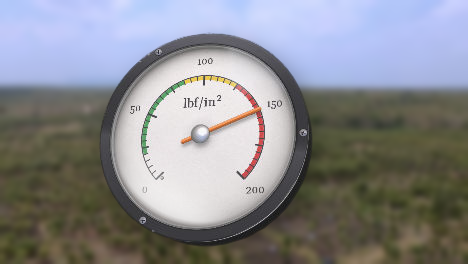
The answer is 150 psi
